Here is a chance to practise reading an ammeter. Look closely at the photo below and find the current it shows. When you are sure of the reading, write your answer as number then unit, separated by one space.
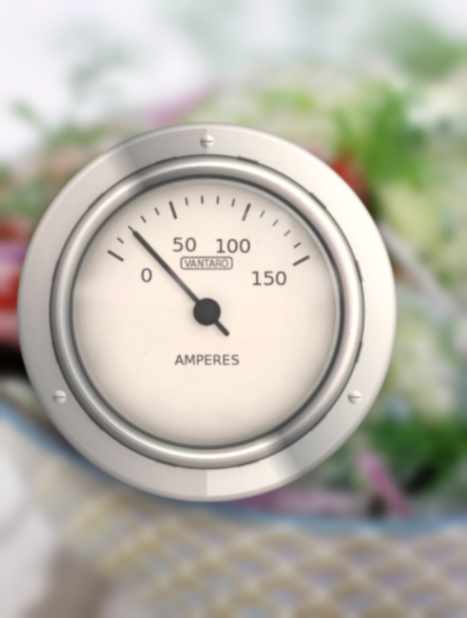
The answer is 20 A
